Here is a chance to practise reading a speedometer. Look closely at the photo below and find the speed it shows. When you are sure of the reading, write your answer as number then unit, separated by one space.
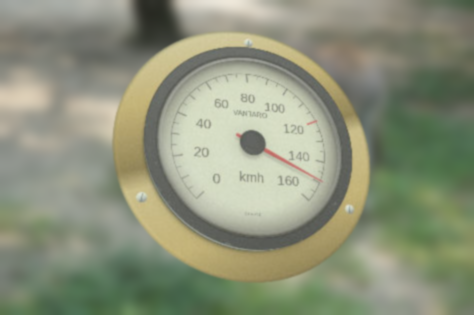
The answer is 150 km/h
